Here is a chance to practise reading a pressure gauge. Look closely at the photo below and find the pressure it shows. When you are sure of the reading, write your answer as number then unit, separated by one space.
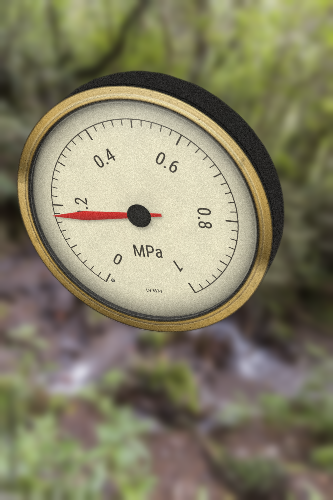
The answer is 0.18 MPa
